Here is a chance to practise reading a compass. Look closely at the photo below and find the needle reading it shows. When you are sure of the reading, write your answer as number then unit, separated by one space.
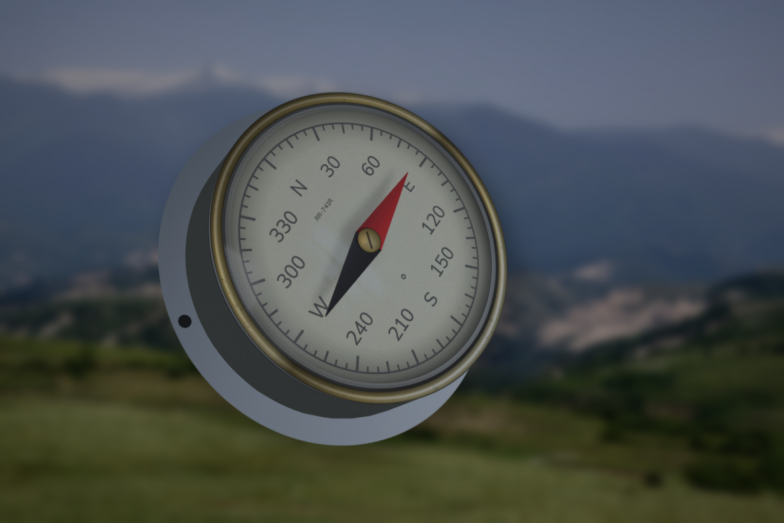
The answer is 85 °
